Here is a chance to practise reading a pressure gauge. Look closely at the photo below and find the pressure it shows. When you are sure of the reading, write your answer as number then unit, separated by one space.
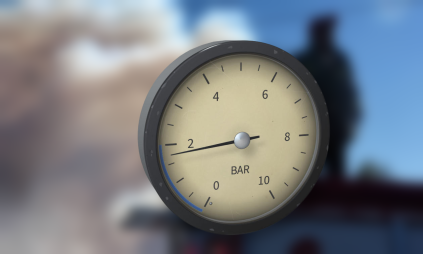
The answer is 1.75 bar
